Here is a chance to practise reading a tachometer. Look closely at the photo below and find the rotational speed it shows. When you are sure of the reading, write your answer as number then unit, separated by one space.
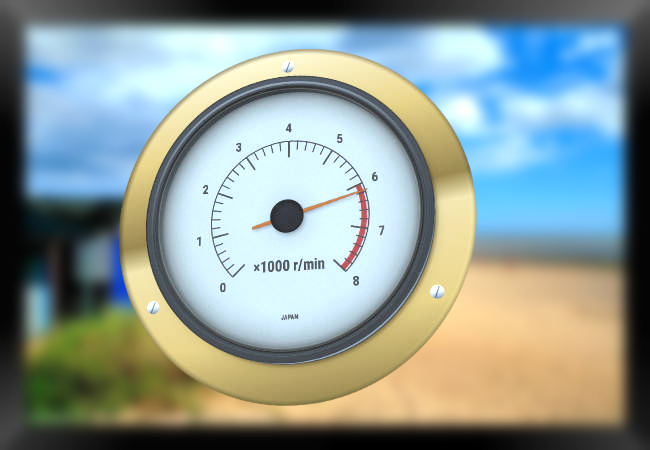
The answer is 6200 rpm
